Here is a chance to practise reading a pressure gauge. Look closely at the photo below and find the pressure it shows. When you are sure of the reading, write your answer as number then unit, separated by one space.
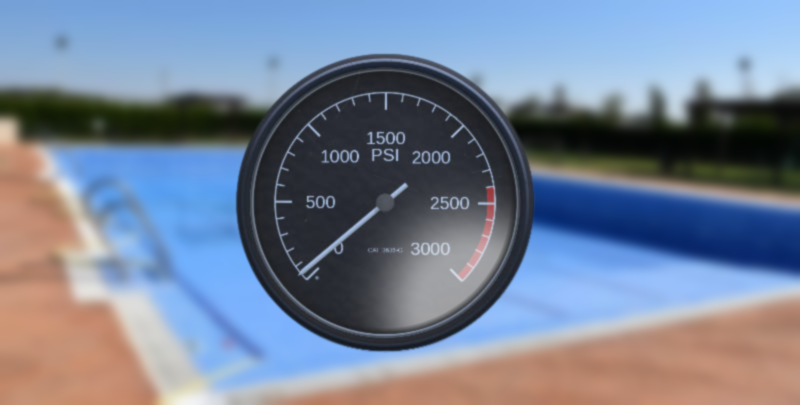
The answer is 50 psi
